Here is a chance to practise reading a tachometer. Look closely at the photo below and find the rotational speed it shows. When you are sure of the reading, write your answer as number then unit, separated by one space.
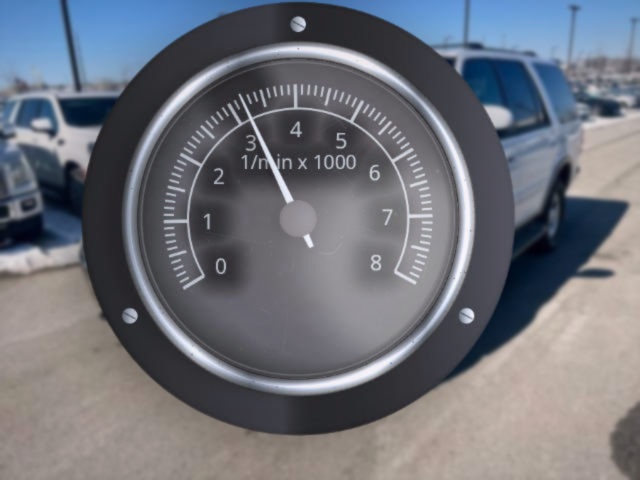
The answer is 3200 rpm
